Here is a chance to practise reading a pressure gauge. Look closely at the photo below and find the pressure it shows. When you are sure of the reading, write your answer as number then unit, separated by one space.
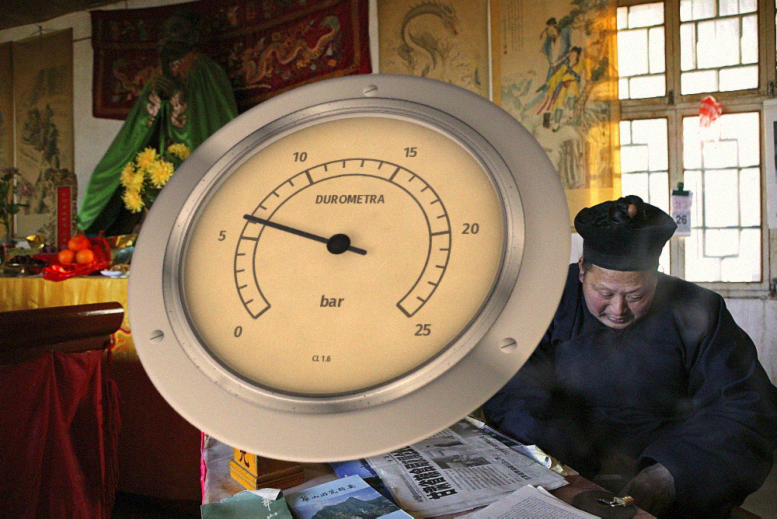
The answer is 6 bar
